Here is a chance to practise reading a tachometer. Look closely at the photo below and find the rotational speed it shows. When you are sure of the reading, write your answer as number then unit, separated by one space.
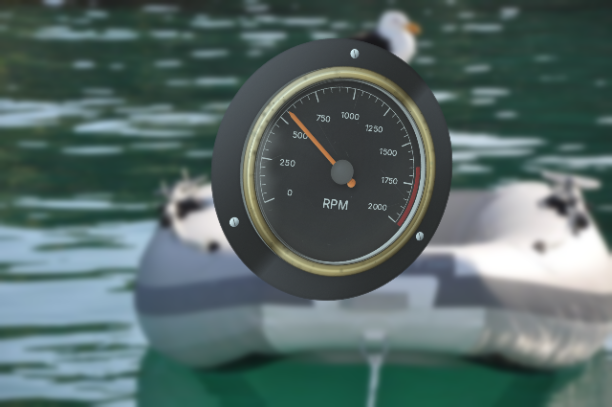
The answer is 550 rpm
